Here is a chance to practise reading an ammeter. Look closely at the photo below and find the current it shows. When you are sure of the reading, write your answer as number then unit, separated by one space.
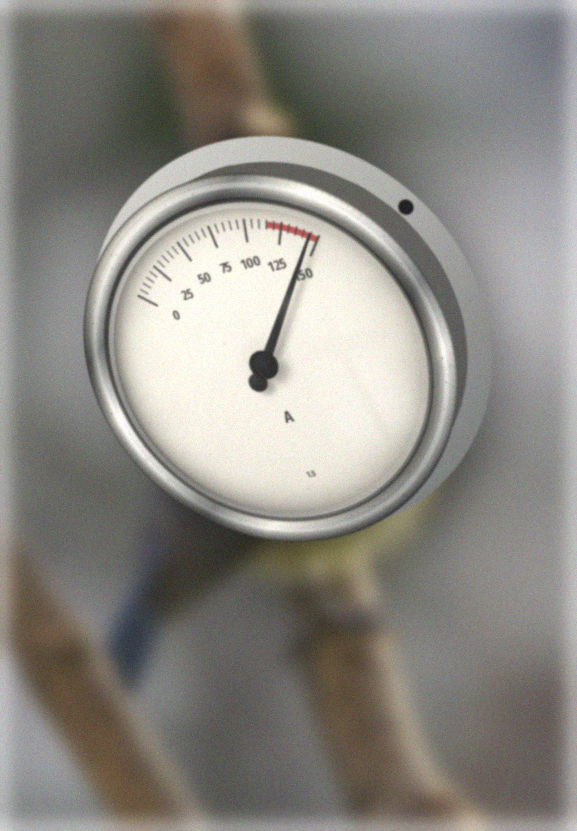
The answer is 145 A
